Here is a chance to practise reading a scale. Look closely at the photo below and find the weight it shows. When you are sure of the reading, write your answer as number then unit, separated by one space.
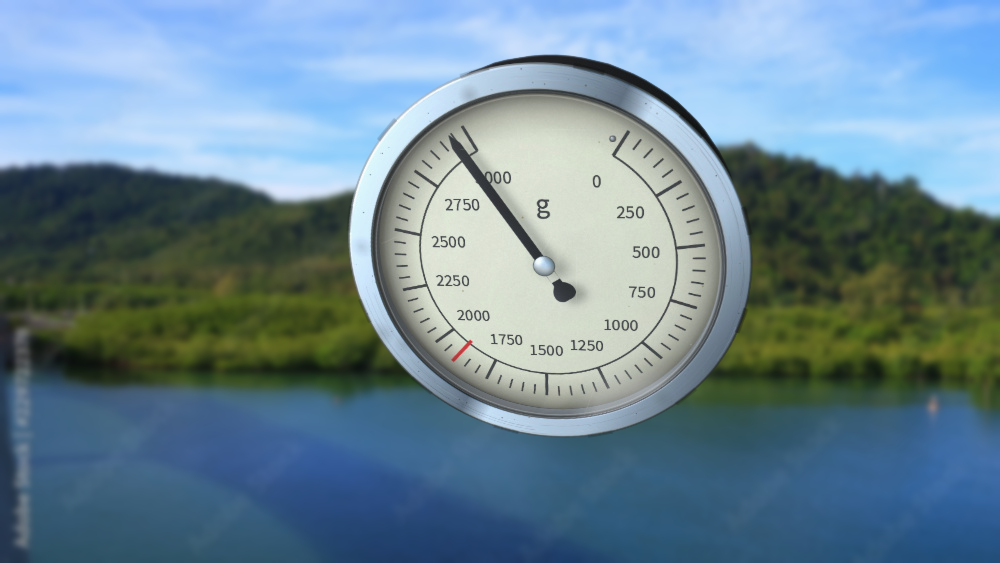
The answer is 2950 g
